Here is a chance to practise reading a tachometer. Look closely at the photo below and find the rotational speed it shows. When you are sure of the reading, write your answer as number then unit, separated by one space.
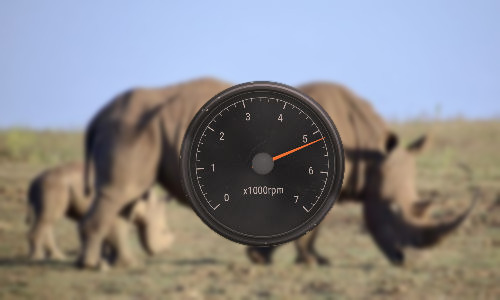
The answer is 5200 rpm
